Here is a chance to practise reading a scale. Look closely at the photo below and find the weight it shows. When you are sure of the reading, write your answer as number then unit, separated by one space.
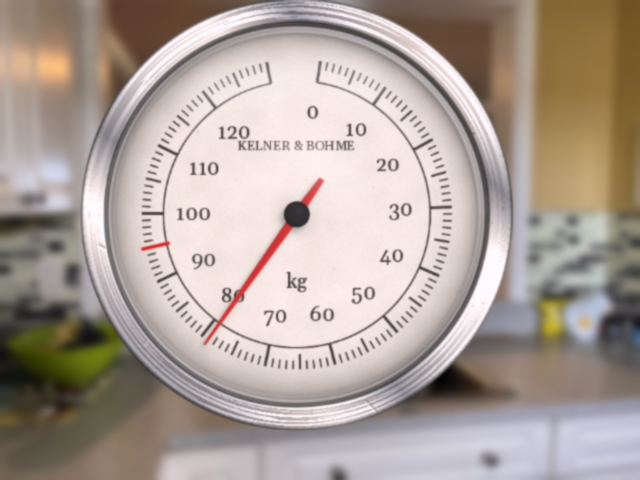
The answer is 79 kg
